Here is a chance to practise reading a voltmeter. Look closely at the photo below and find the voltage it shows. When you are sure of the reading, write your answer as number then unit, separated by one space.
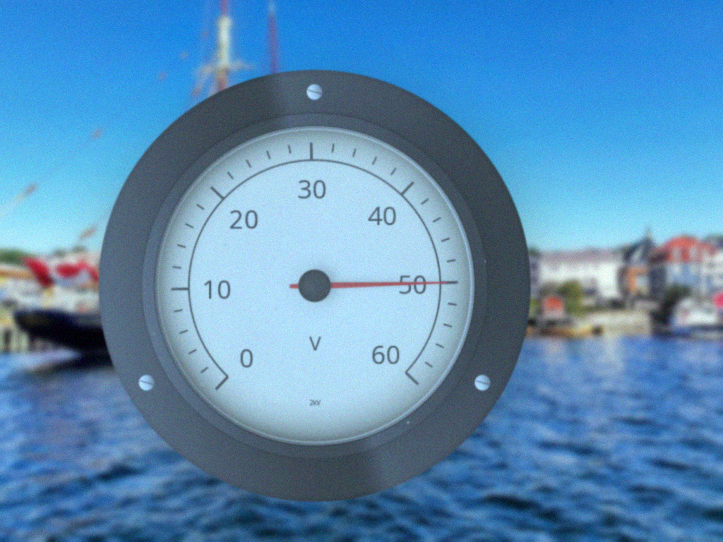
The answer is 50 V
